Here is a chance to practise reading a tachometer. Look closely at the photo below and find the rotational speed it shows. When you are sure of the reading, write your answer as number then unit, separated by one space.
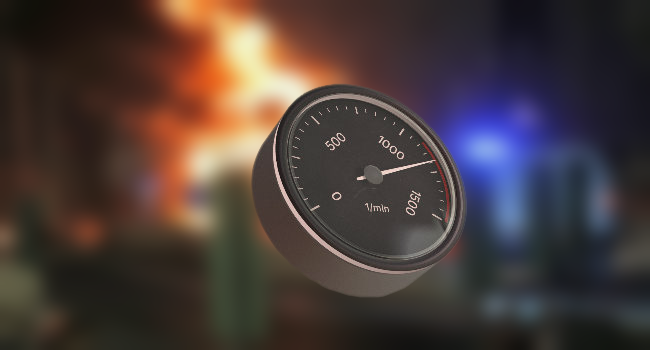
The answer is 1200 rpm
